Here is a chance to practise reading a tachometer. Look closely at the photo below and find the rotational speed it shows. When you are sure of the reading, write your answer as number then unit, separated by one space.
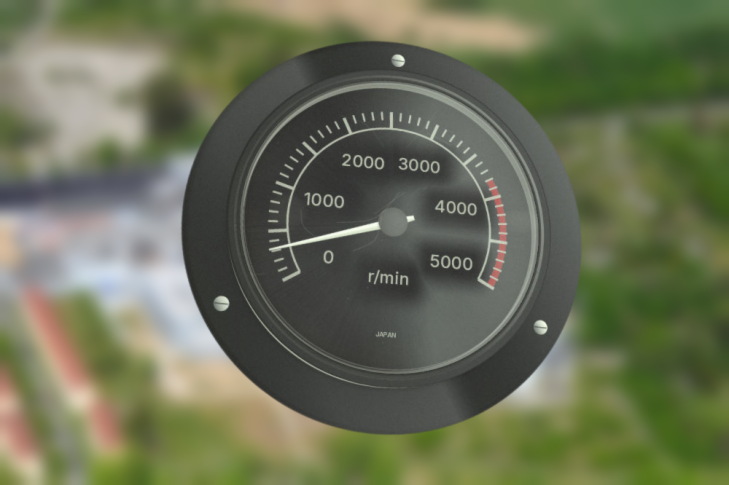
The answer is 300 rpm
